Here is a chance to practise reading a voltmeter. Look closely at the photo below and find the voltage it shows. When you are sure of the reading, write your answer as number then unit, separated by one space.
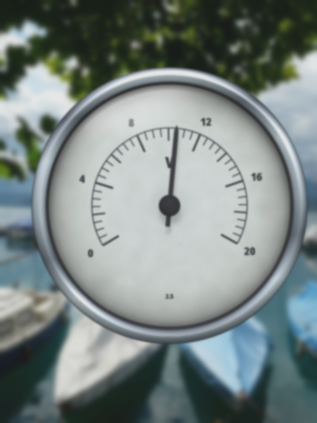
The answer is 10.5 V
